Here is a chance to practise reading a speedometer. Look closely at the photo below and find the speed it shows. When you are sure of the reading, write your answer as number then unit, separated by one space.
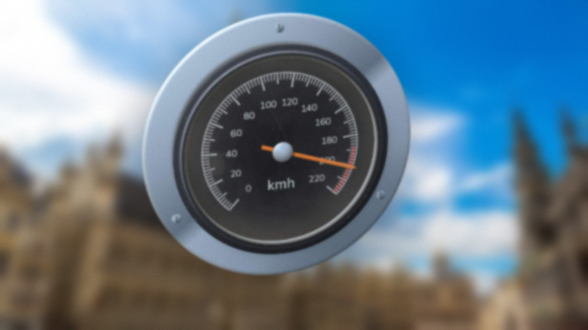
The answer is 200 km/h
